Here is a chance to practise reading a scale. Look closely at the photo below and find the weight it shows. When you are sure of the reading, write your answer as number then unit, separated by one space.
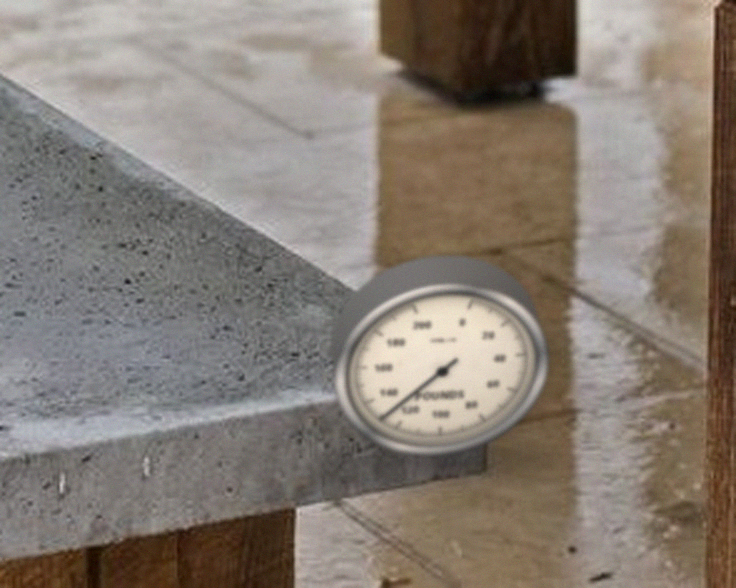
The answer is 130 lb
